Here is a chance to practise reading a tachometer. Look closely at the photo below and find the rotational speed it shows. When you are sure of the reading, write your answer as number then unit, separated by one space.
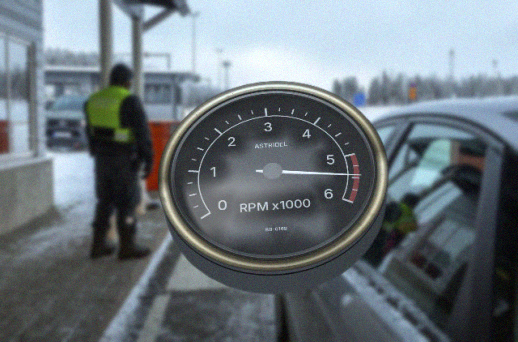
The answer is 5500 rpm
